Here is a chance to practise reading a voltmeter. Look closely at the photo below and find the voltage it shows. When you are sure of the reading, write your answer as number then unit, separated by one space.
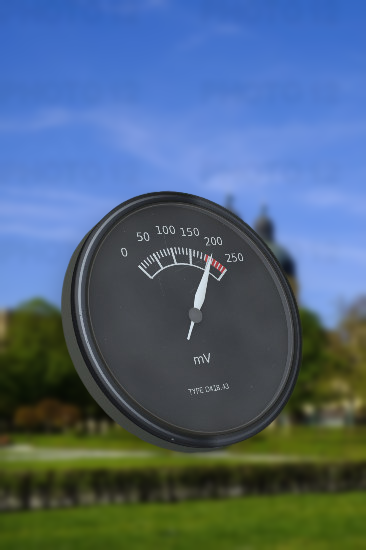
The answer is 200 mV
